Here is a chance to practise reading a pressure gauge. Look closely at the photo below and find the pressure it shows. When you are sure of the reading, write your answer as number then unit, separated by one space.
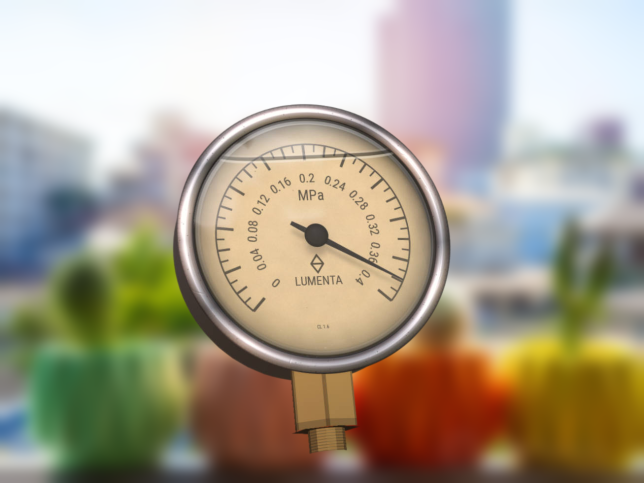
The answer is 0.38 MPa
